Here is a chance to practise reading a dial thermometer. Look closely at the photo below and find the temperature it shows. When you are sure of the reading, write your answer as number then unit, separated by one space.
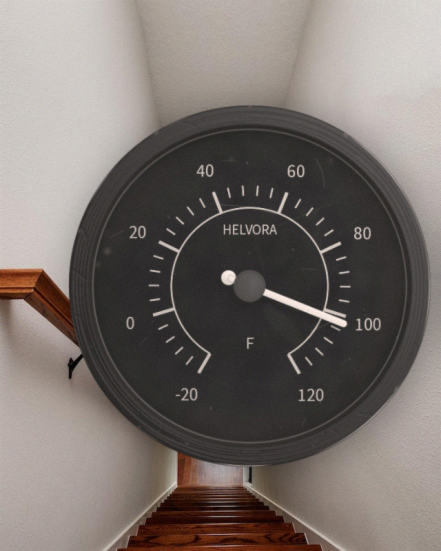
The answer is 102 °F
